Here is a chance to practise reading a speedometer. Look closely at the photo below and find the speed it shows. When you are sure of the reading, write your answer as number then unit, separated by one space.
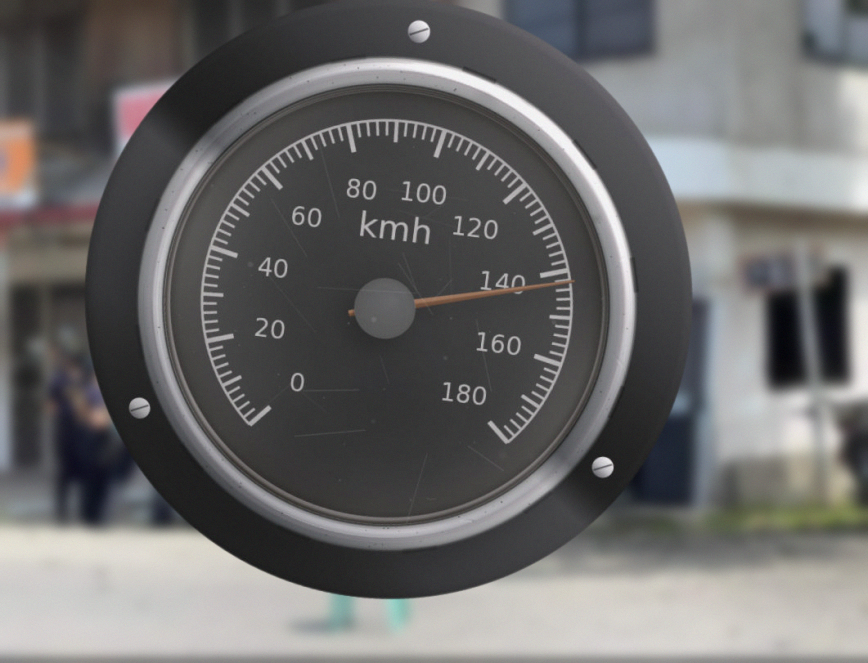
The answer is 142 km/h
